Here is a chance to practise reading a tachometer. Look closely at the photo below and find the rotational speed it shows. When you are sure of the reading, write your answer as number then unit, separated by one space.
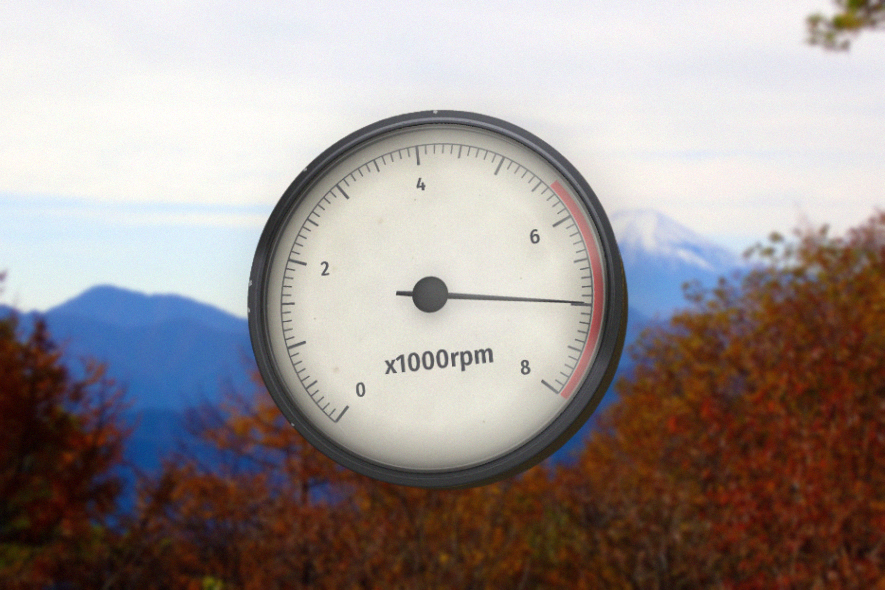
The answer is 7000 rpm
